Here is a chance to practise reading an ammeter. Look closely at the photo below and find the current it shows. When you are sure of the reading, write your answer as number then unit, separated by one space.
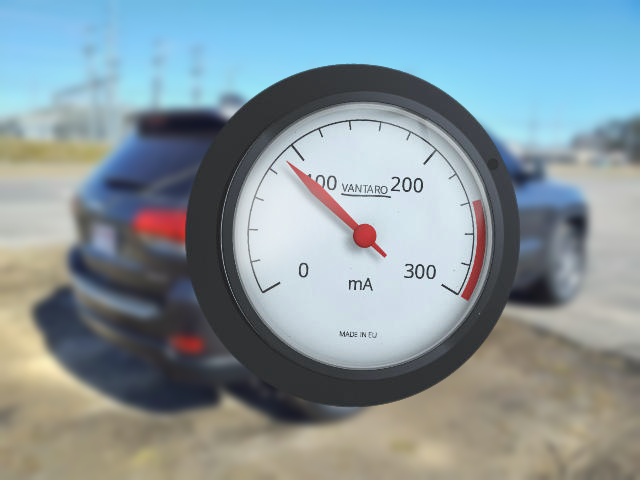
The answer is 90 mA
